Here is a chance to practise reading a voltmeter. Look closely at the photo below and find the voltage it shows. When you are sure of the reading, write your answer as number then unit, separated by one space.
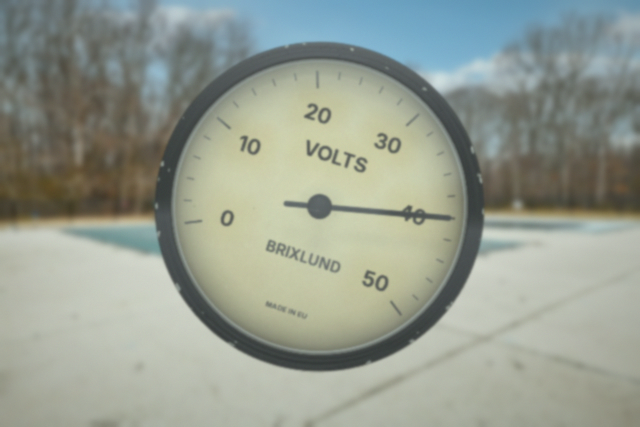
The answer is 40 V
